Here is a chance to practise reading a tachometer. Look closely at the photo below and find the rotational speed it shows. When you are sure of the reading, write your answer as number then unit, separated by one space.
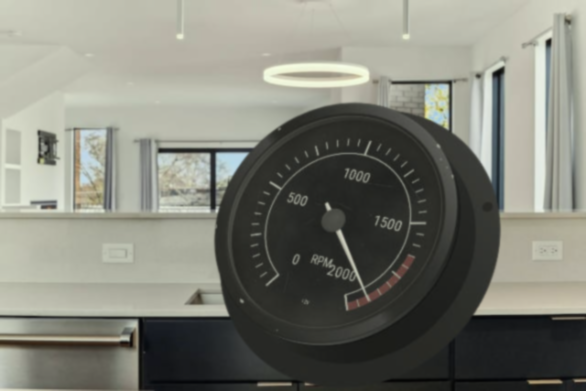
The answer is 1900 rpm
